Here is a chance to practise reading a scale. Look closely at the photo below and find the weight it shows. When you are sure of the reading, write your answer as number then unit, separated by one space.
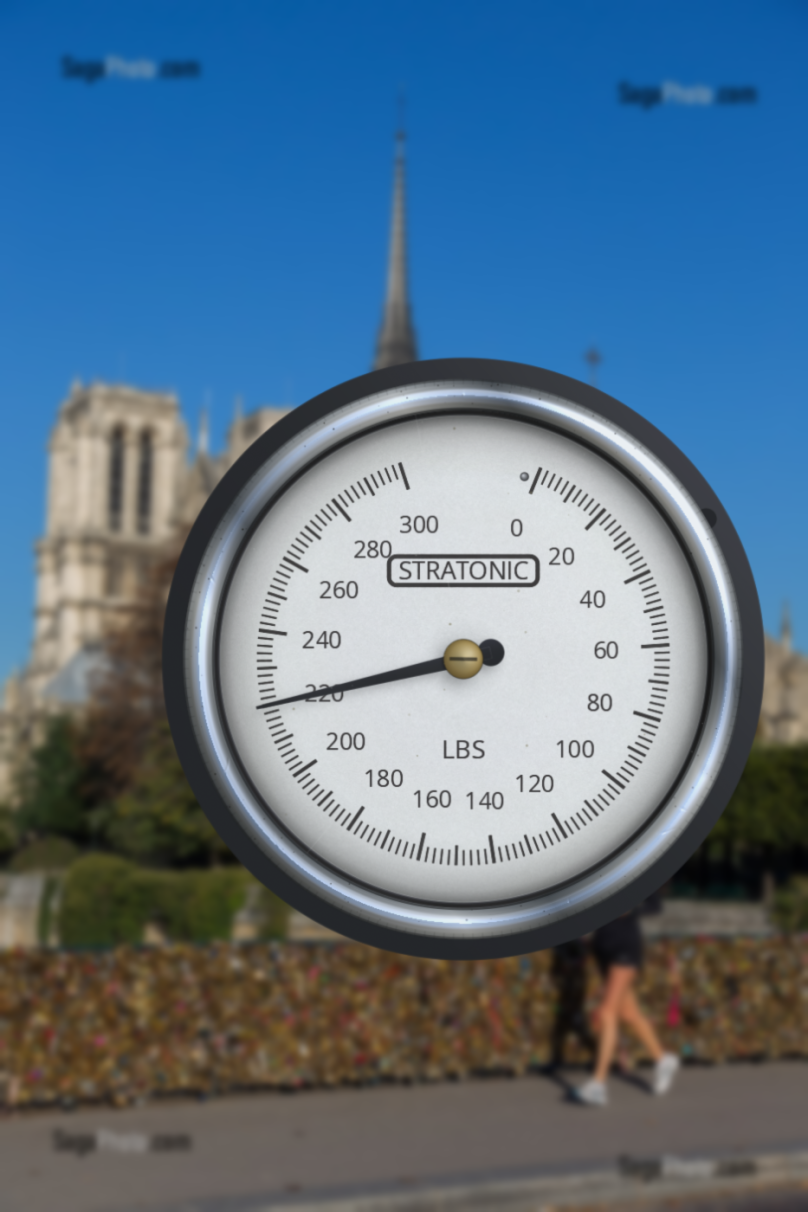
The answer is 220 lb
